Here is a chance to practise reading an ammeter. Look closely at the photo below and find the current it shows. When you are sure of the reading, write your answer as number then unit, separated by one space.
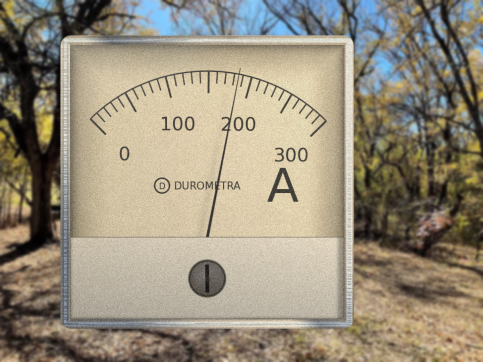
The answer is 185 A
